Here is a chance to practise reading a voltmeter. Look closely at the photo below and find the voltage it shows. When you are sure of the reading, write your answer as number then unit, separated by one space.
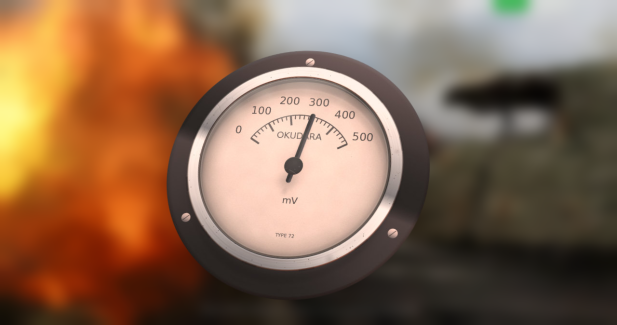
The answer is 300 mV
